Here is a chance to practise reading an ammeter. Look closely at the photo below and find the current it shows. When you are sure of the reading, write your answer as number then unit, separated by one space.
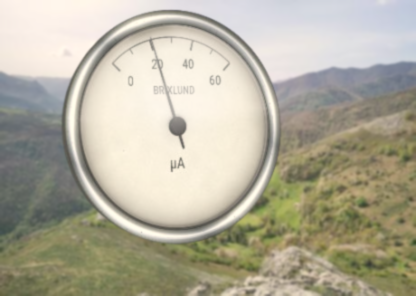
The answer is 20 µA
